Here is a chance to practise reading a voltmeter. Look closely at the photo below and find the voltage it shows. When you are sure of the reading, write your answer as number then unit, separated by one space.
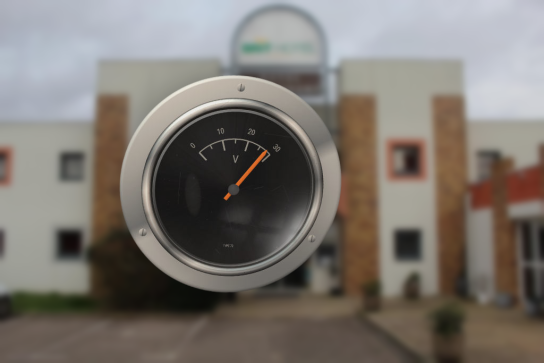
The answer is 27.5 V
